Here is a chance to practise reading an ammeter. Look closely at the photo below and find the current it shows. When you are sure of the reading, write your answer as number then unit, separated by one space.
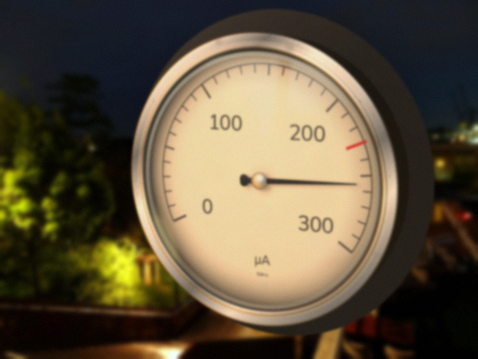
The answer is 255 µA
